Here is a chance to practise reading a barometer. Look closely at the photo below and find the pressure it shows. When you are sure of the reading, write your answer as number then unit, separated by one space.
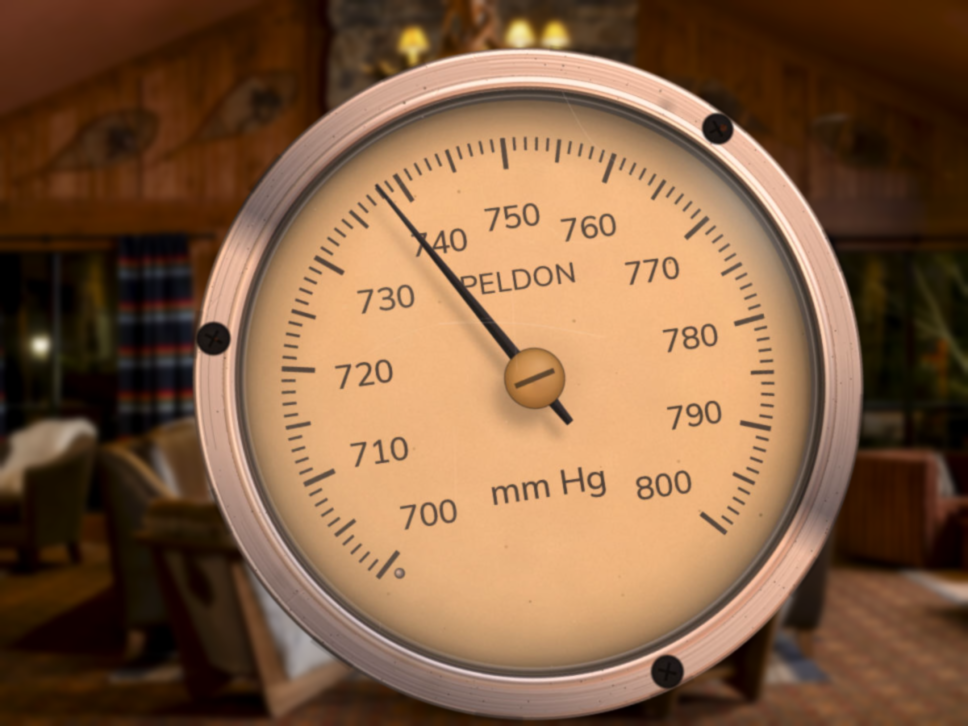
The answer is 738 mmHg
